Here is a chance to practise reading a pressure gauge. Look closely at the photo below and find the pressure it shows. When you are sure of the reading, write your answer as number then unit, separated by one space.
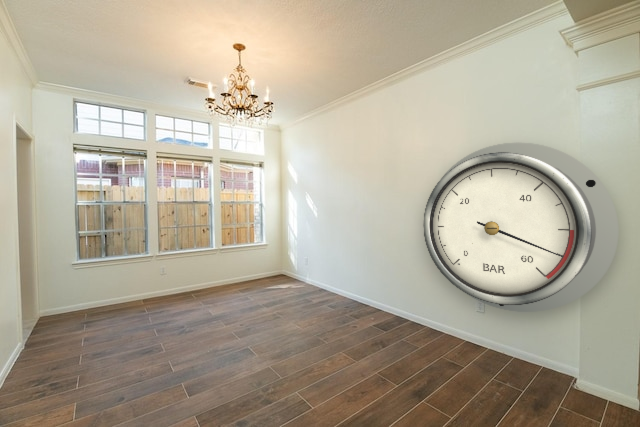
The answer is 55 bar
